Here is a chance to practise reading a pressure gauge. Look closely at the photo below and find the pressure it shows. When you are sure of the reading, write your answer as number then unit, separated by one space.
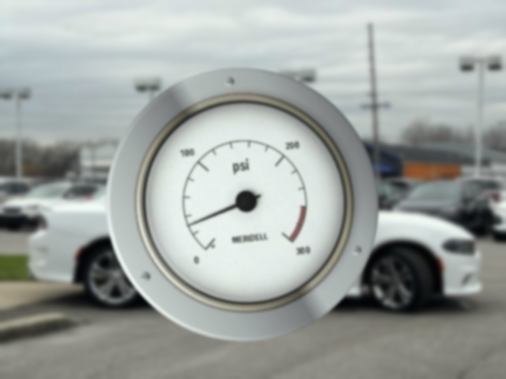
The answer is 30 psi
